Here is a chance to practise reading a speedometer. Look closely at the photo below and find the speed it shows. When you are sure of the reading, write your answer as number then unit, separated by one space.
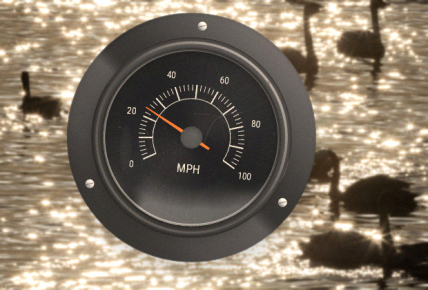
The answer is 24 mph
